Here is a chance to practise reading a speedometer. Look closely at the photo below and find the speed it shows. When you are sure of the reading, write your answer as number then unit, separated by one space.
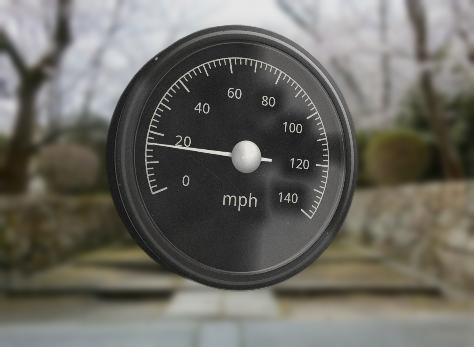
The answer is 16 mph
